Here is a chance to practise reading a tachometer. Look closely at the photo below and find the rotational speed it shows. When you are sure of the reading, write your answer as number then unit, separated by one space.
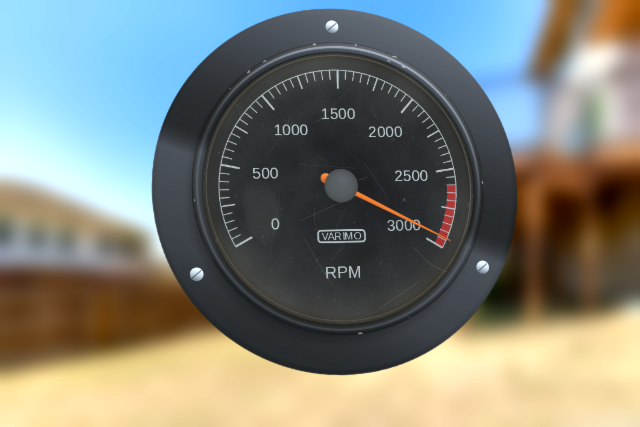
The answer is 2950 rpm
